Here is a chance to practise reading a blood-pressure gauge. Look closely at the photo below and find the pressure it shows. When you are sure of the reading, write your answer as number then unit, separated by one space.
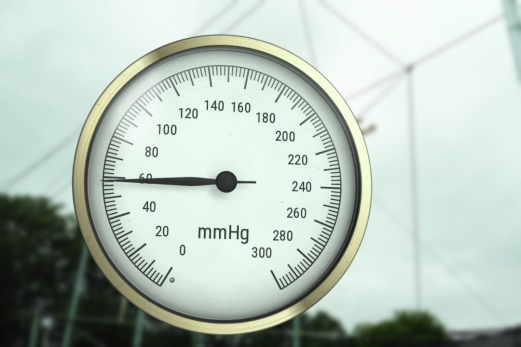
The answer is 58 mmHg
